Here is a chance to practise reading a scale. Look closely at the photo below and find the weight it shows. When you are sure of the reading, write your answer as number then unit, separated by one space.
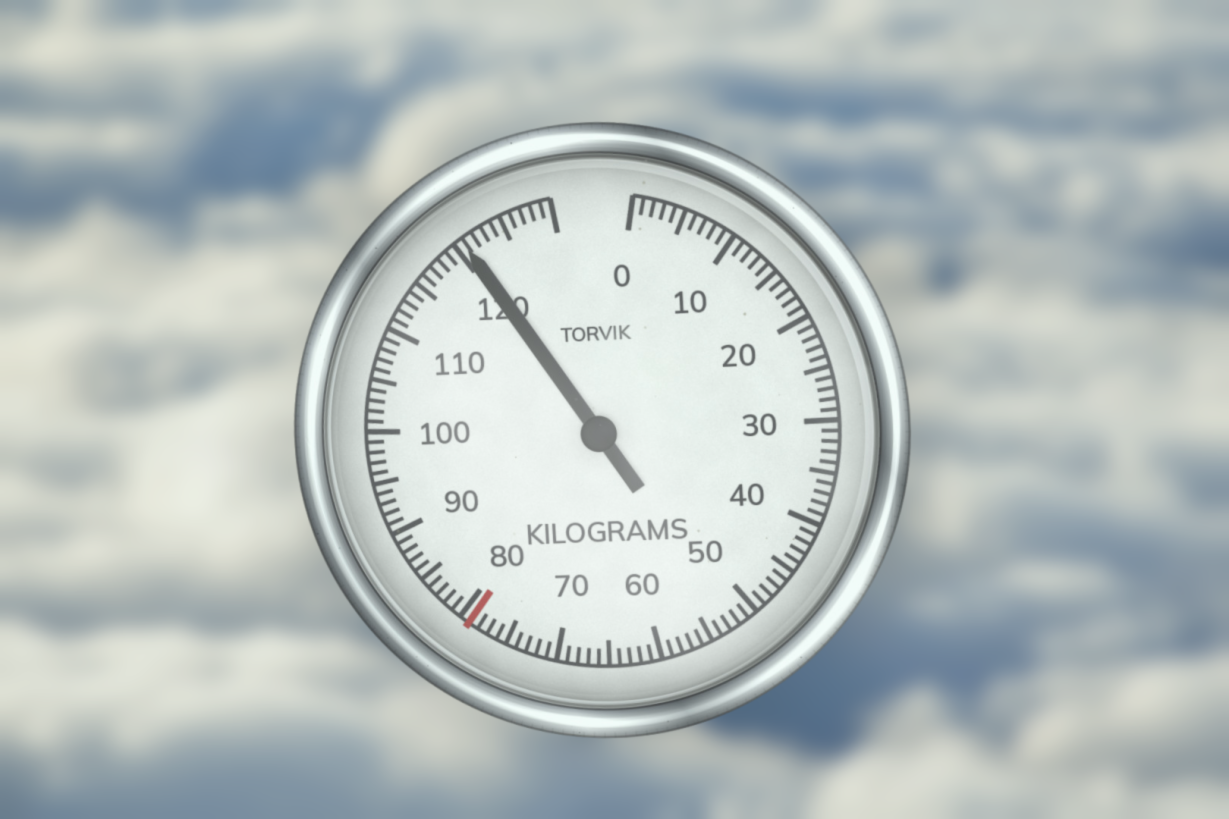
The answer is 121 kg
